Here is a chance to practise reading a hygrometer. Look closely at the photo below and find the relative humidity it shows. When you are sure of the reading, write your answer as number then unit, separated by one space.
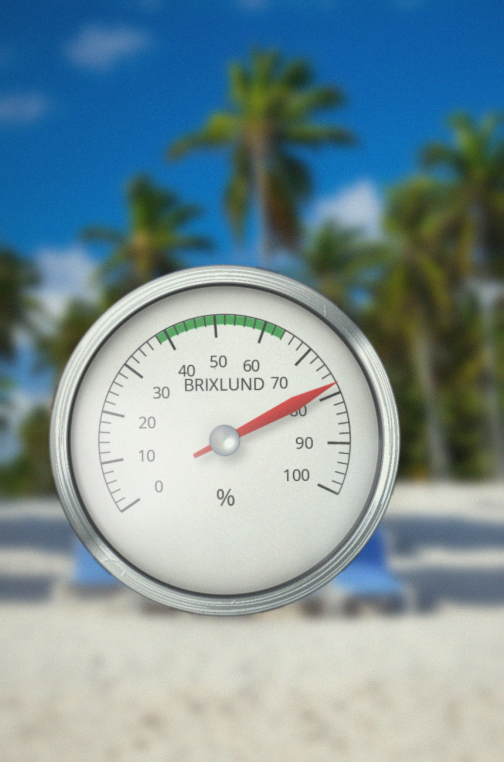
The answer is 78 %
